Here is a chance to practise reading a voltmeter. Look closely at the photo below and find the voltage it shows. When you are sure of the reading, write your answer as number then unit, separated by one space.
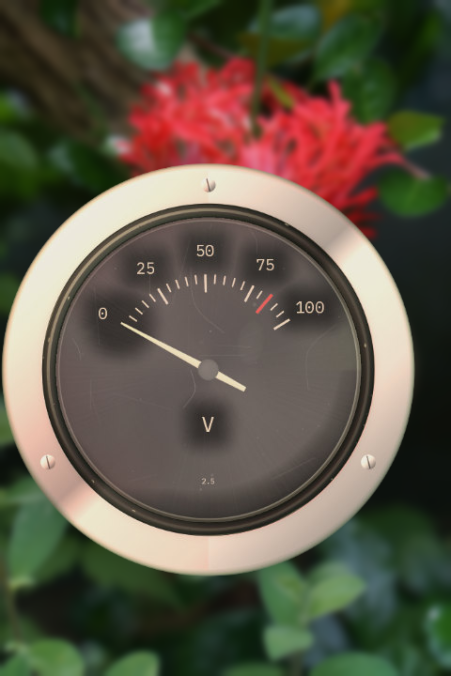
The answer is 0 V
